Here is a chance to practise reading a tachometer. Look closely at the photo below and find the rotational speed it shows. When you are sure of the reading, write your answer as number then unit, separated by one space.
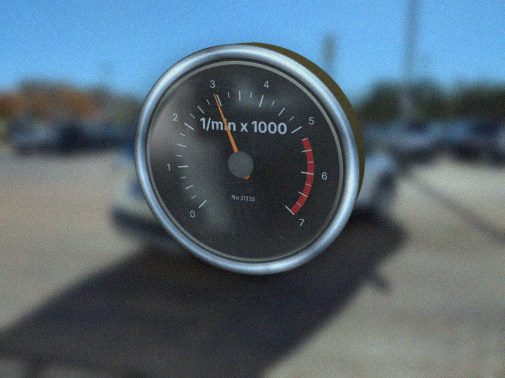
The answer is 3000 rpm
